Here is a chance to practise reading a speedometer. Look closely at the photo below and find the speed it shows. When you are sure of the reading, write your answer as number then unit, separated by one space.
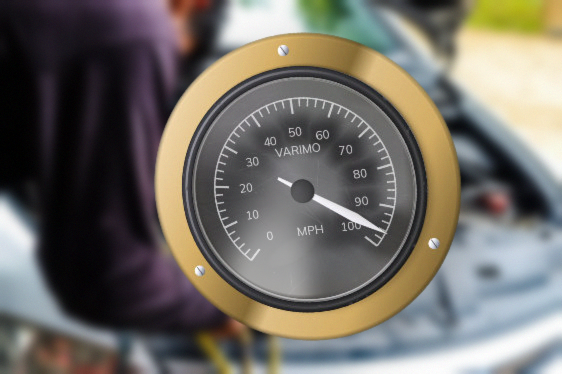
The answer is 96 mph
